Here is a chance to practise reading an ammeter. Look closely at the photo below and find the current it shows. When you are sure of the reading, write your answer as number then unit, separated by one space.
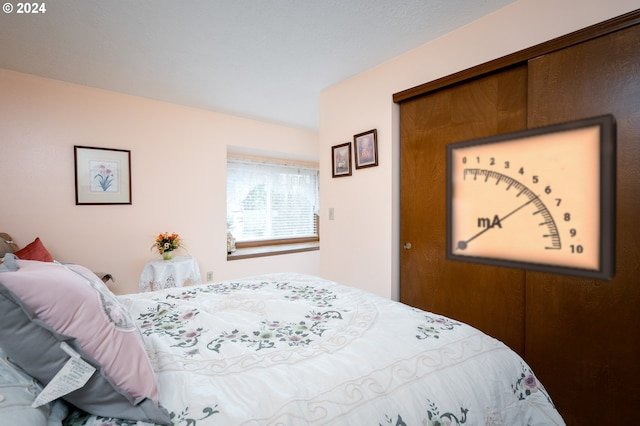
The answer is 6 mA
